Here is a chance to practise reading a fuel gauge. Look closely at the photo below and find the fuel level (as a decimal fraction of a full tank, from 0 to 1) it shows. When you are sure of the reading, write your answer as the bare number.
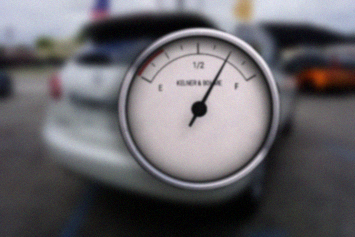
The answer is 0.75
